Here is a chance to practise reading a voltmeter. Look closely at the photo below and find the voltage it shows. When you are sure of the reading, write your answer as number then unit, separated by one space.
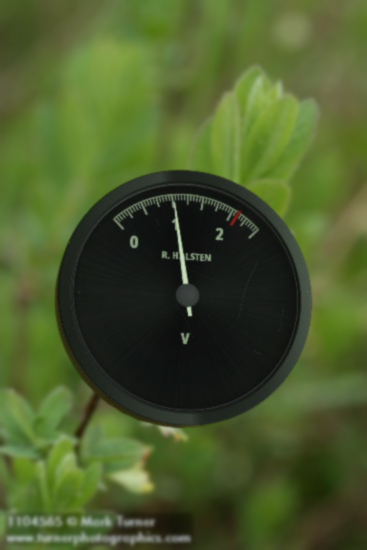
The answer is 1 V
